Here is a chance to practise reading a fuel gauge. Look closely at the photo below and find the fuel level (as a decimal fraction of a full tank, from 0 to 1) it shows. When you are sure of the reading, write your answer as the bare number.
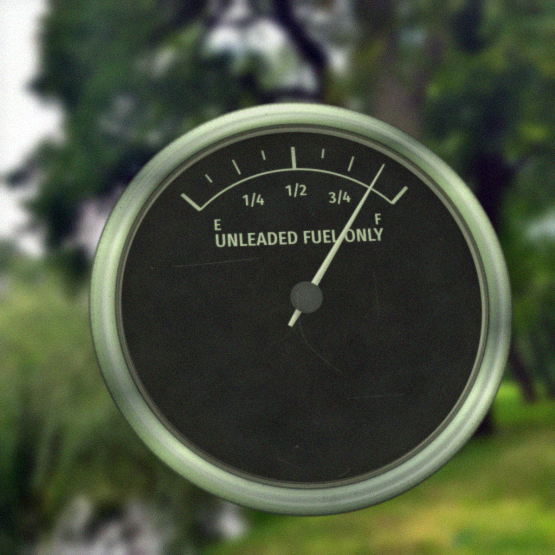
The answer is 0.875
